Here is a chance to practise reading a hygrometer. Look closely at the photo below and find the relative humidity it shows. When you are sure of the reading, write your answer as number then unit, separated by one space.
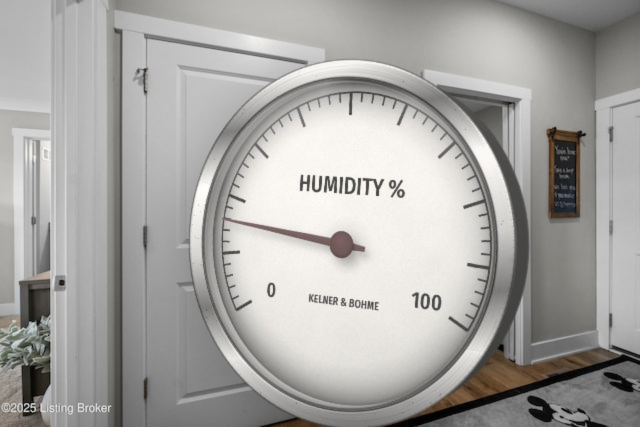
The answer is 16 %
